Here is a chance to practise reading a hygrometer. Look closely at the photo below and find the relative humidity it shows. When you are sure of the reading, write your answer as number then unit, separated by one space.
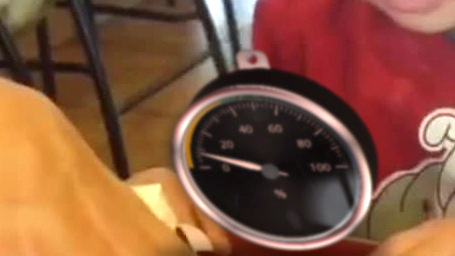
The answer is 10 %
